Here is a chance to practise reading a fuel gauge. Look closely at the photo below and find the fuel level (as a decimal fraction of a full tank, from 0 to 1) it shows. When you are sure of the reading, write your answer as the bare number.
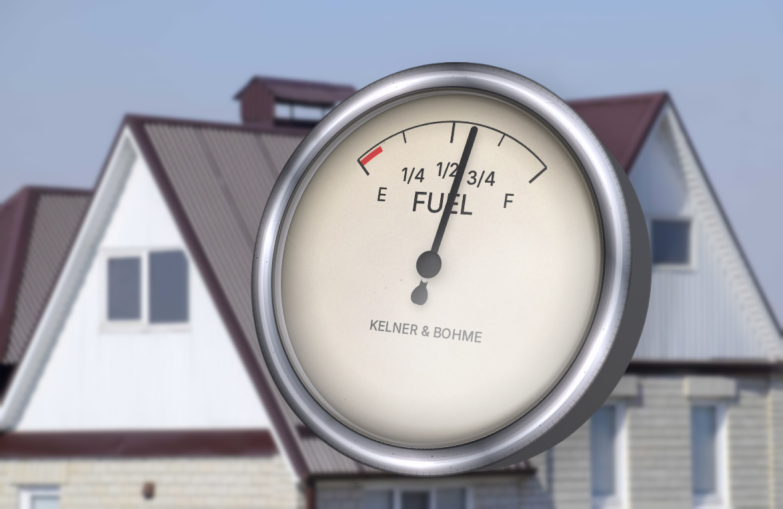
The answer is 0.625
